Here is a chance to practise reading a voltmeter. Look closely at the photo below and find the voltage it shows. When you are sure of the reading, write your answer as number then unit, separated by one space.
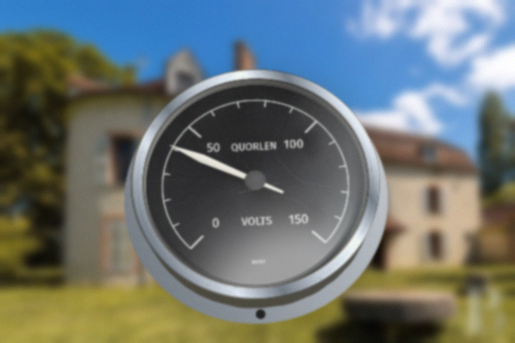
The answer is 40 V
